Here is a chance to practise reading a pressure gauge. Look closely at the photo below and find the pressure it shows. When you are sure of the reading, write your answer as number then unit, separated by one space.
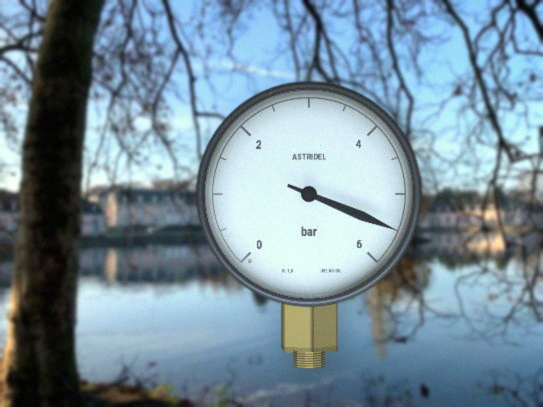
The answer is 5.5 bar
